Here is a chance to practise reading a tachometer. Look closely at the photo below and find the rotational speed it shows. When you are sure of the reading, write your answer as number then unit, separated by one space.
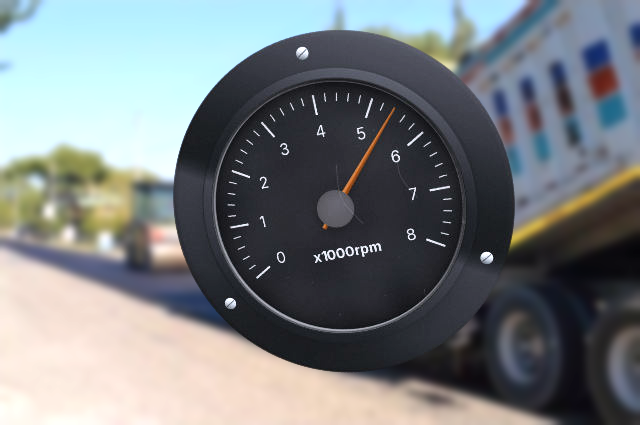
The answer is 5400 rpm
